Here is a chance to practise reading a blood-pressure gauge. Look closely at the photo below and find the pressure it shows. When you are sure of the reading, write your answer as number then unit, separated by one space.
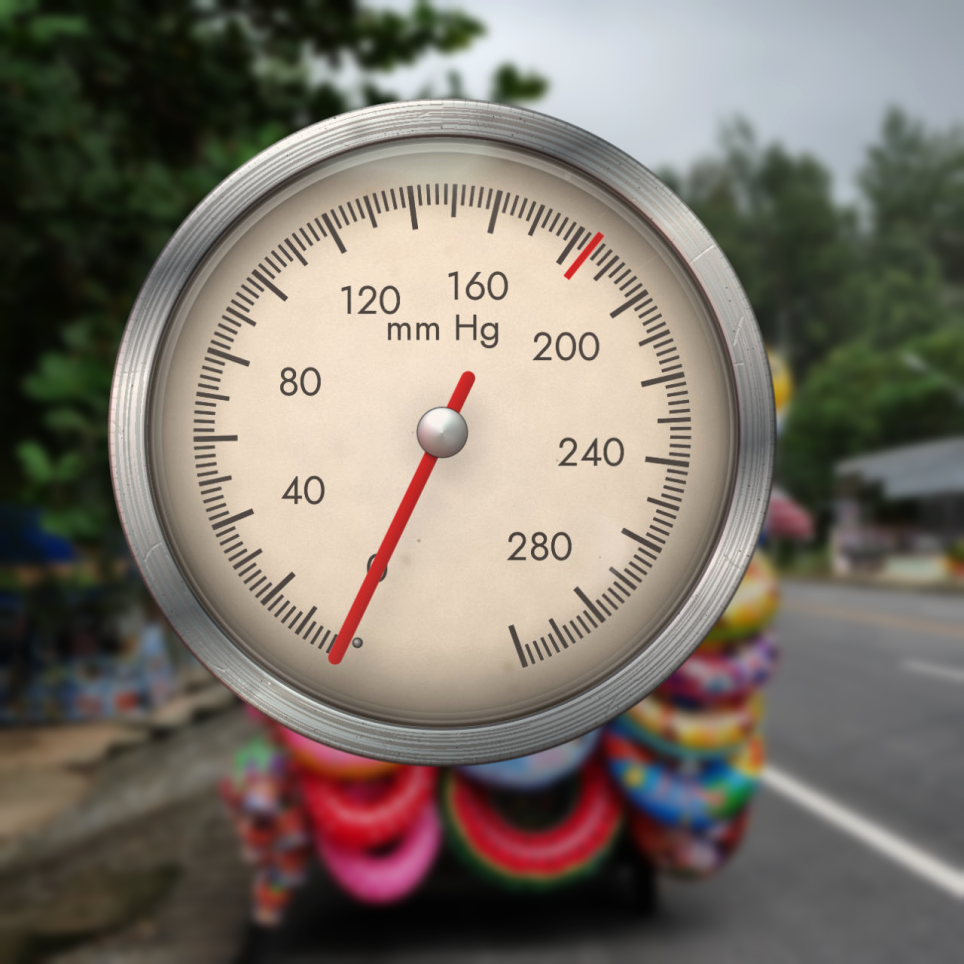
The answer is 0 mmHg
